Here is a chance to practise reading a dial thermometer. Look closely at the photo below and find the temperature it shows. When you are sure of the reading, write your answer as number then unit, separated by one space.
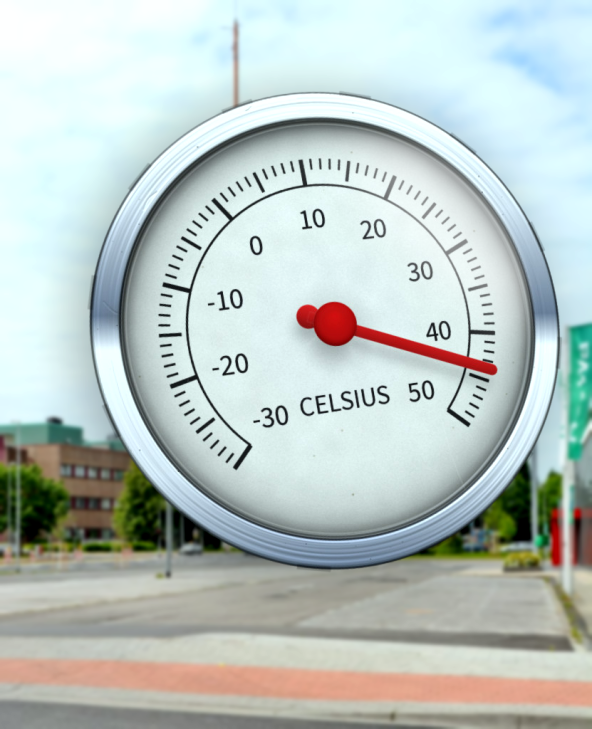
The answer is 44 °C
